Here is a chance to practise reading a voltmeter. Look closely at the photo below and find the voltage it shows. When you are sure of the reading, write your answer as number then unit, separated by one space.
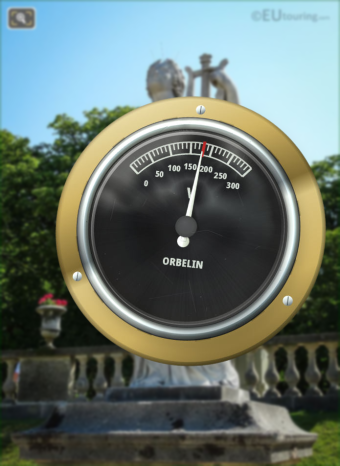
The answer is 180 V
